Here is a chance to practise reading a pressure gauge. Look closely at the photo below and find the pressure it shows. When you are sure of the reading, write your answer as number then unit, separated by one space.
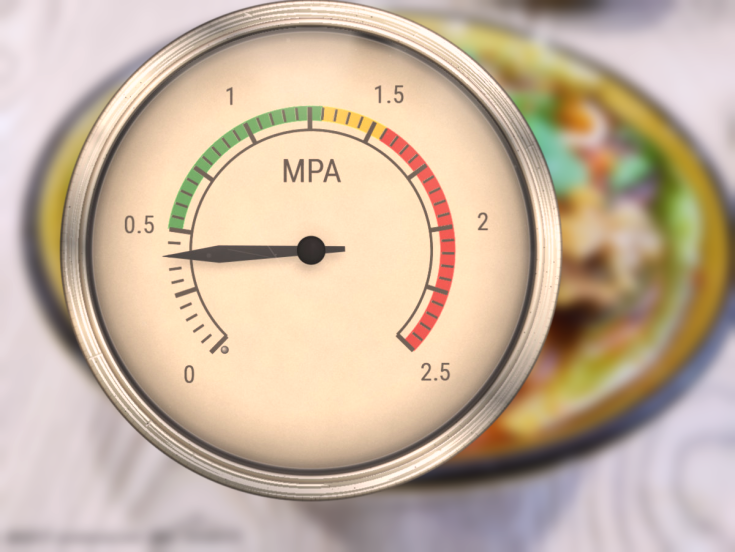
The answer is 0.4 MPa
